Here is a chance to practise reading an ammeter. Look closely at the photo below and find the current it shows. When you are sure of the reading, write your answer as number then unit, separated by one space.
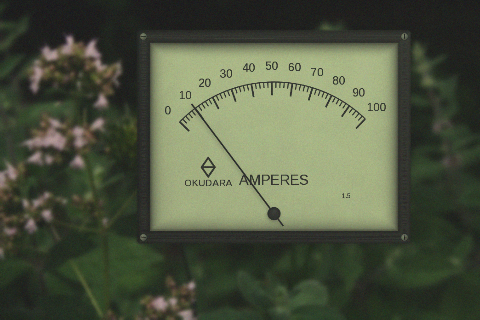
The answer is 10 A
